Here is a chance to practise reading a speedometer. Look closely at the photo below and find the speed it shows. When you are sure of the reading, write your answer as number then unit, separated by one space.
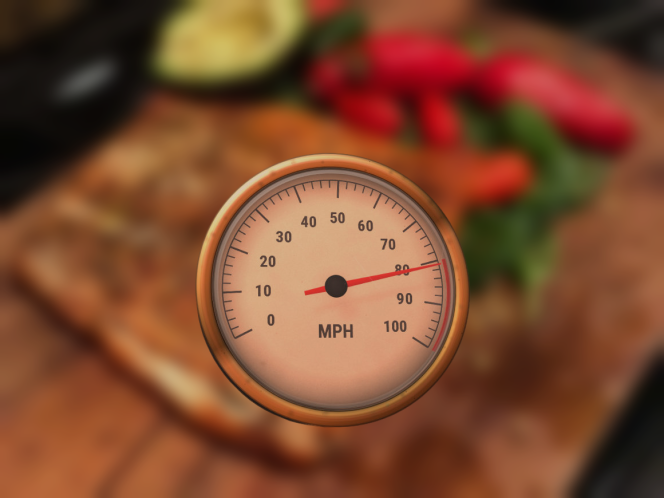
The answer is 81 mph
